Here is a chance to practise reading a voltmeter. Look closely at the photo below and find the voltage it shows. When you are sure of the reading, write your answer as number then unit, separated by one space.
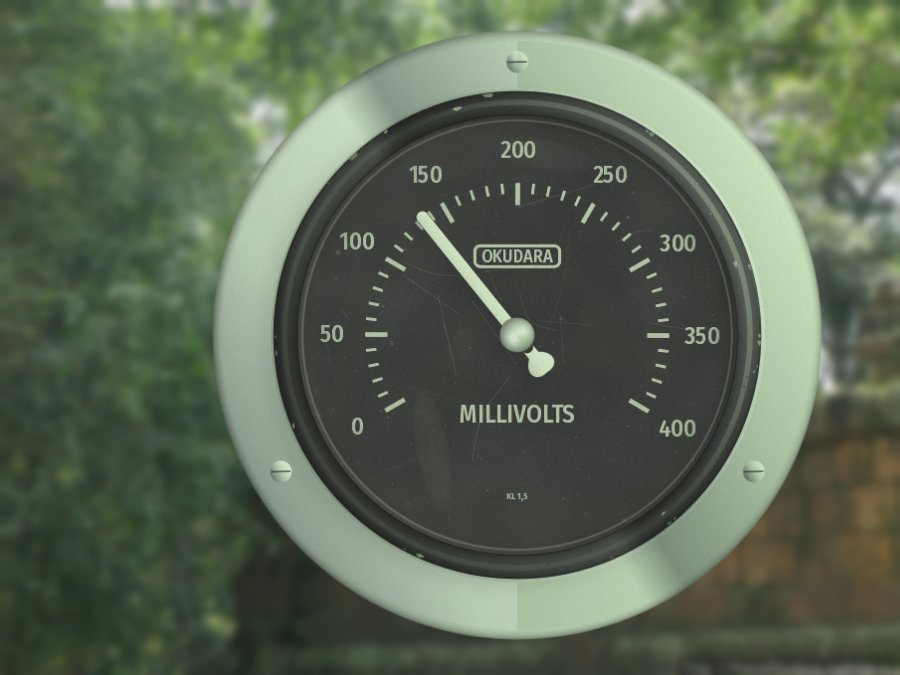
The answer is 135 mV
